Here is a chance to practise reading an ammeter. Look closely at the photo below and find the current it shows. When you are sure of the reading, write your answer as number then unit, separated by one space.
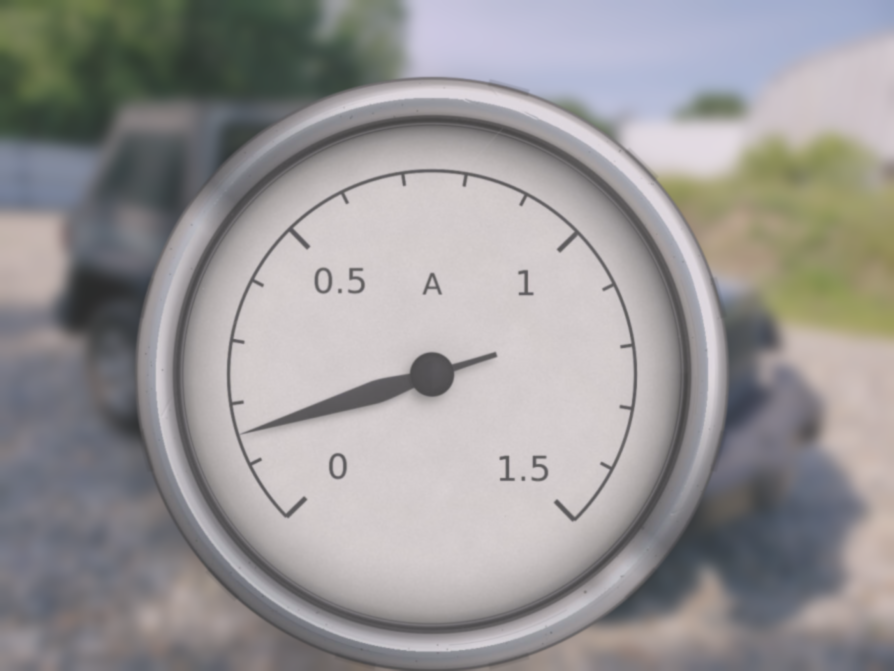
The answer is 0.15 A
